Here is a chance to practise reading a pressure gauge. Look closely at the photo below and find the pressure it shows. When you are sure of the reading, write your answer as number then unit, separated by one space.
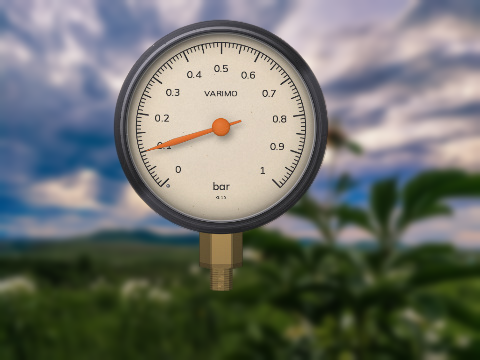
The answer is 0.1 bar
